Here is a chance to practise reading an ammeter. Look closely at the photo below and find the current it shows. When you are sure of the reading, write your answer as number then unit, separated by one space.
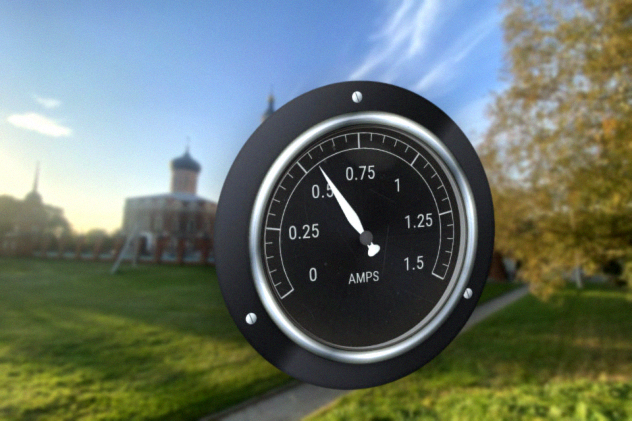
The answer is 0.55 A
